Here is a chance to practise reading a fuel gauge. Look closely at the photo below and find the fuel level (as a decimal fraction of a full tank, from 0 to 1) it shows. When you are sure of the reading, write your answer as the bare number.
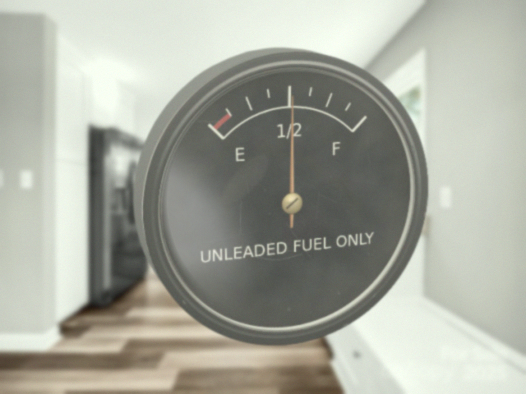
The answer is 0.5
